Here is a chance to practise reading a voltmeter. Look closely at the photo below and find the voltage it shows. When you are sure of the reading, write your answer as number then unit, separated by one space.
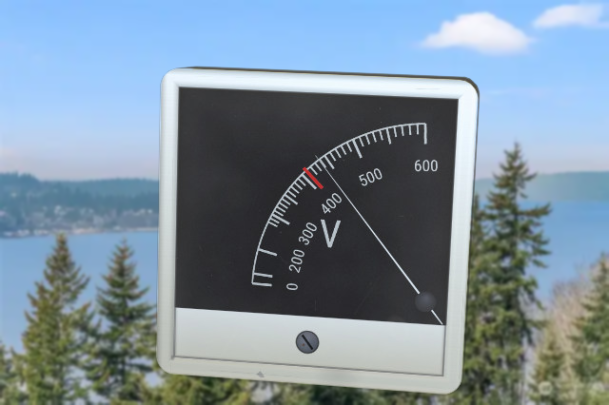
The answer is 440 V
